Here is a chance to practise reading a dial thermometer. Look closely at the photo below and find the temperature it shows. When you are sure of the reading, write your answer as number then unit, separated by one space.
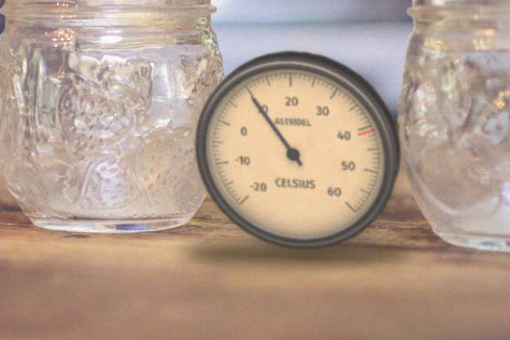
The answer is 10 °C
